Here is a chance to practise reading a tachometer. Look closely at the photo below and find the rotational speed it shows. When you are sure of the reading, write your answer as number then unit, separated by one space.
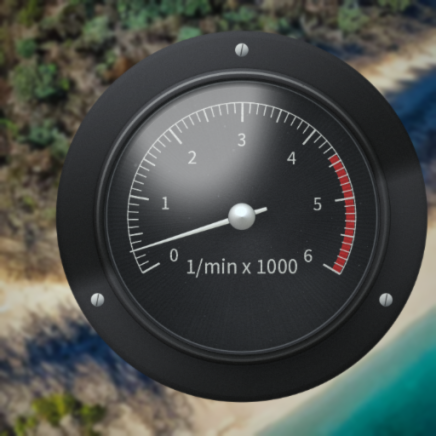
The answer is 300 rpm
